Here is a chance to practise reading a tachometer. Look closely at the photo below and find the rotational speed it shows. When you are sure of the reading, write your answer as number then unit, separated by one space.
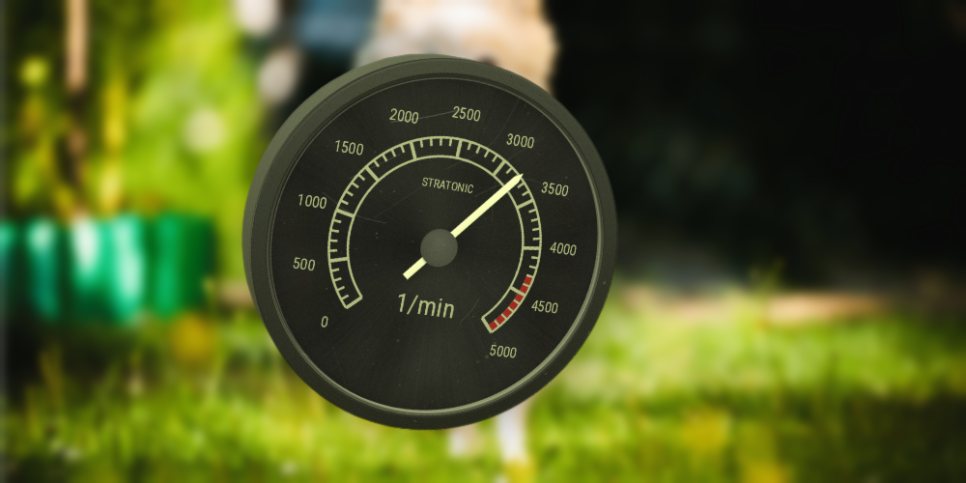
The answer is 3200 rpm
